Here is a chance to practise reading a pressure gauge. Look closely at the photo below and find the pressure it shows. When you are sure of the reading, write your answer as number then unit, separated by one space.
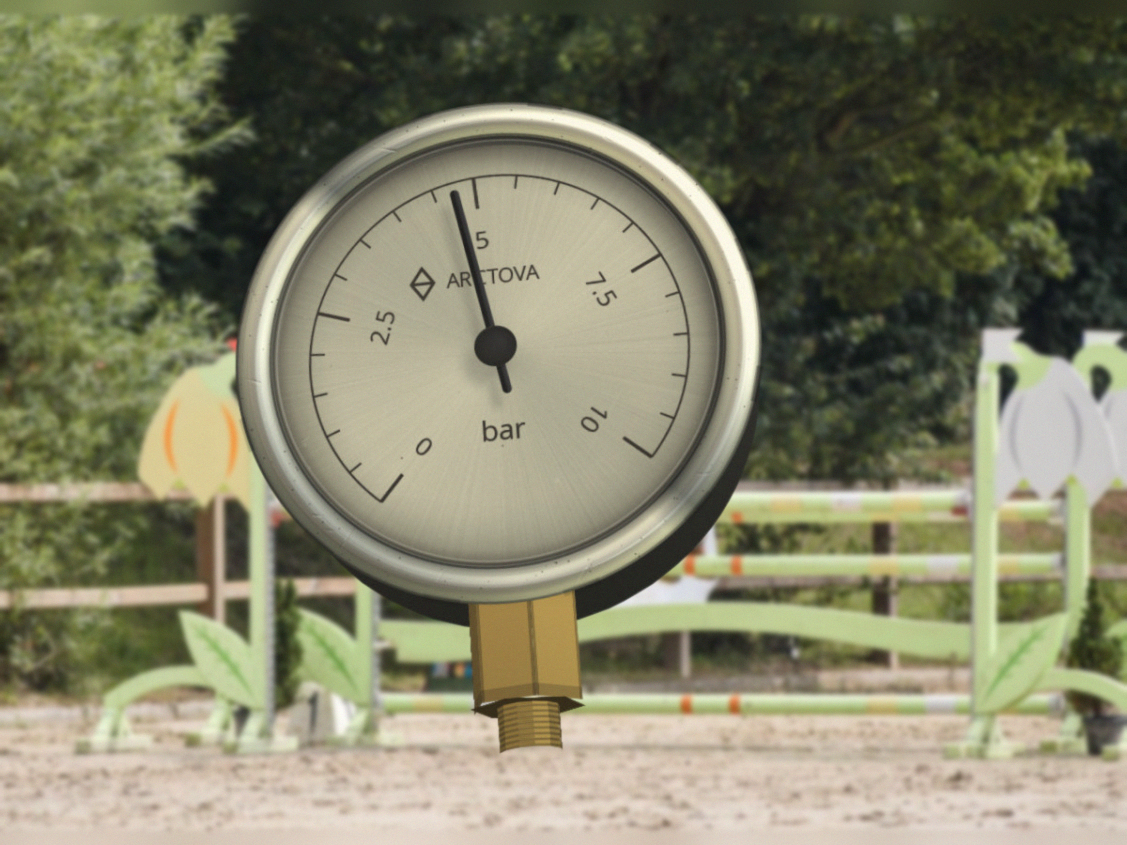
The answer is 4.75 bar
